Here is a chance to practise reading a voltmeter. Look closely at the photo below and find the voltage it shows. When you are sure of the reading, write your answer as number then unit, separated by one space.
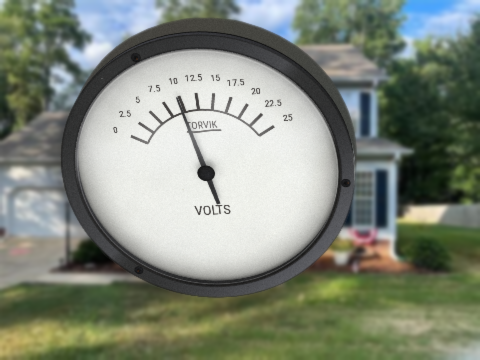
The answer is 10 V
